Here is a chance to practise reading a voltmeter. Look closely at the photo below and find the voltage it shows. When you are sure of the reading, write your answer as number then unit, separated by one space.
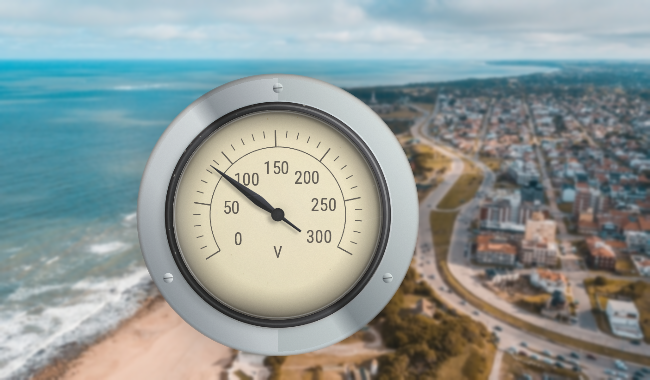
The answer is 85 V
